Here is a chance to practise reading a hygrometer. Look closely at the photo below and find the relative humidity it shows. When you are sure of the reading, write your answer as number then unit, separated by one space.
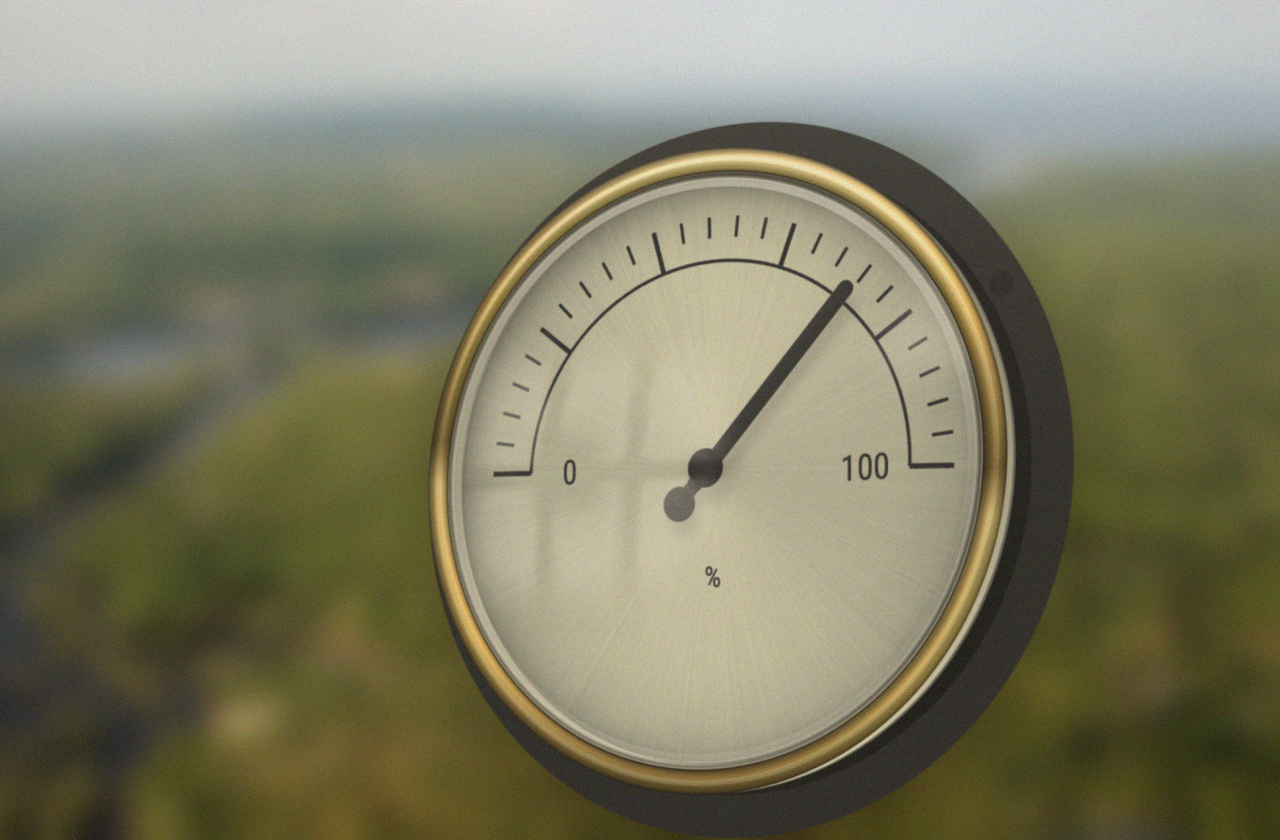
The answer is 72 %
